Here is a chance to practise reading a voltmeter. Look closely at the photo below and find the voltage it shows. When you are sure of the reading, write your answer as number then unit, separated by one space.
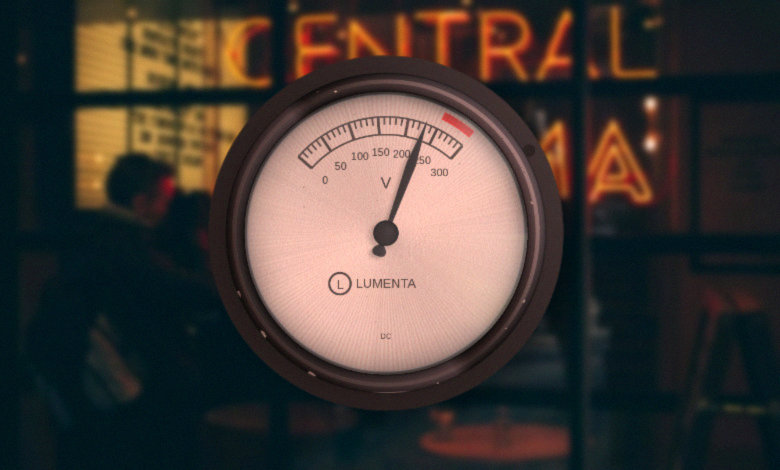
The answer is 230 V
